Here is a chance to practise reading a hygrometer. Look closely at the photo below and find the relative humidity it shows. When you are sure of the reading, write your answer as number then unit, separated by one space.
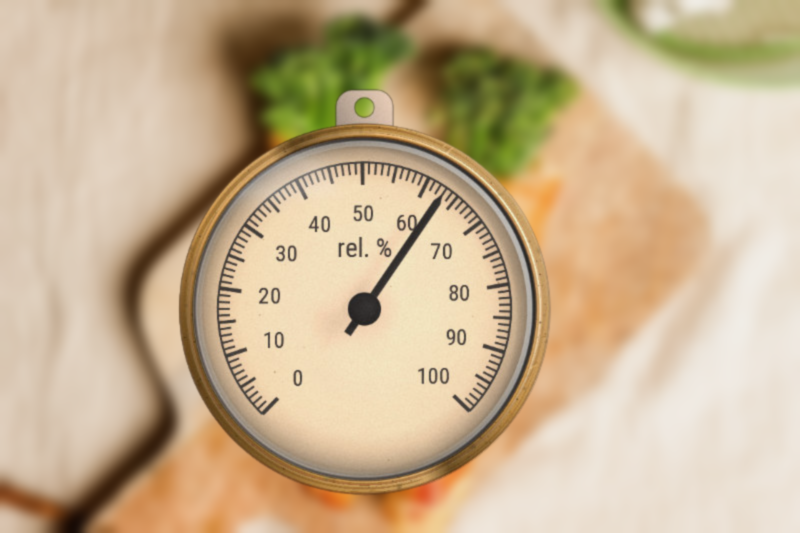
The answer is 63 %
